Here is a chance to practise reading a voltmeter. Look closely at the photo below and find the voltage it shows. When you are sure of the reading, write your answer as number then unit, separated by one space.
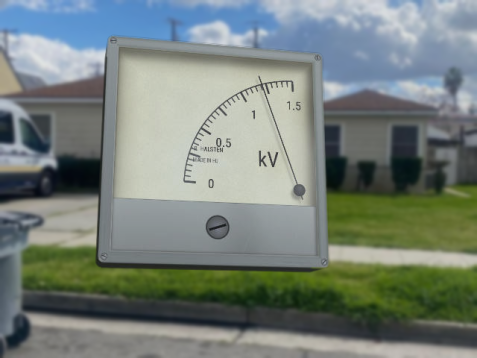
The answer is 1.2 kV
